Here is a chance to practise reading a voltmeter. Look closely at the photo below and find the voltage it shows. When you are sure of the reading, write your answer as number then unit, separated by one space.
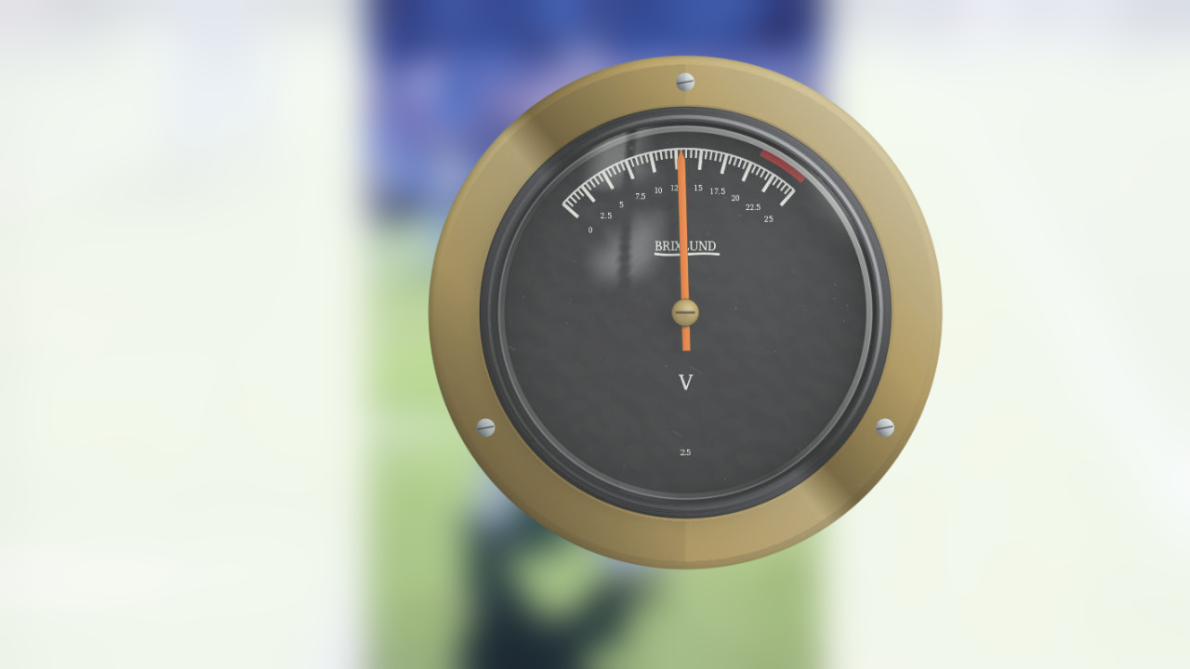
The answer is 13 V
